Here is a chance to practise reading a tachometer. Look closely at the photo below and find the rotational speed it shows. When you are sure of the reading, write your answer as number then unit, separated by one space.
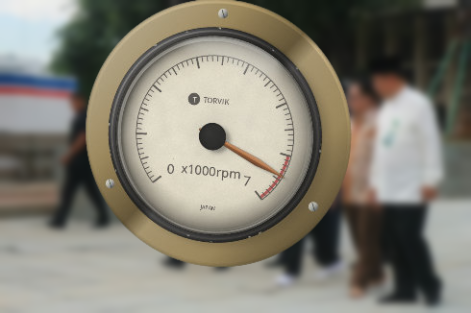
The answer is 6400 rpm
